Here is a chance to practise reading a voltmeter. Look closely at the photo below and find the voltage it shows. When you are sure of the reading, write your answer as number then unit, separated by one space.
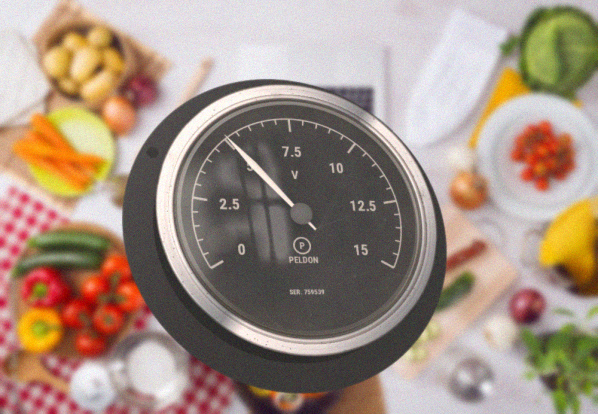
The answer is 5 V
